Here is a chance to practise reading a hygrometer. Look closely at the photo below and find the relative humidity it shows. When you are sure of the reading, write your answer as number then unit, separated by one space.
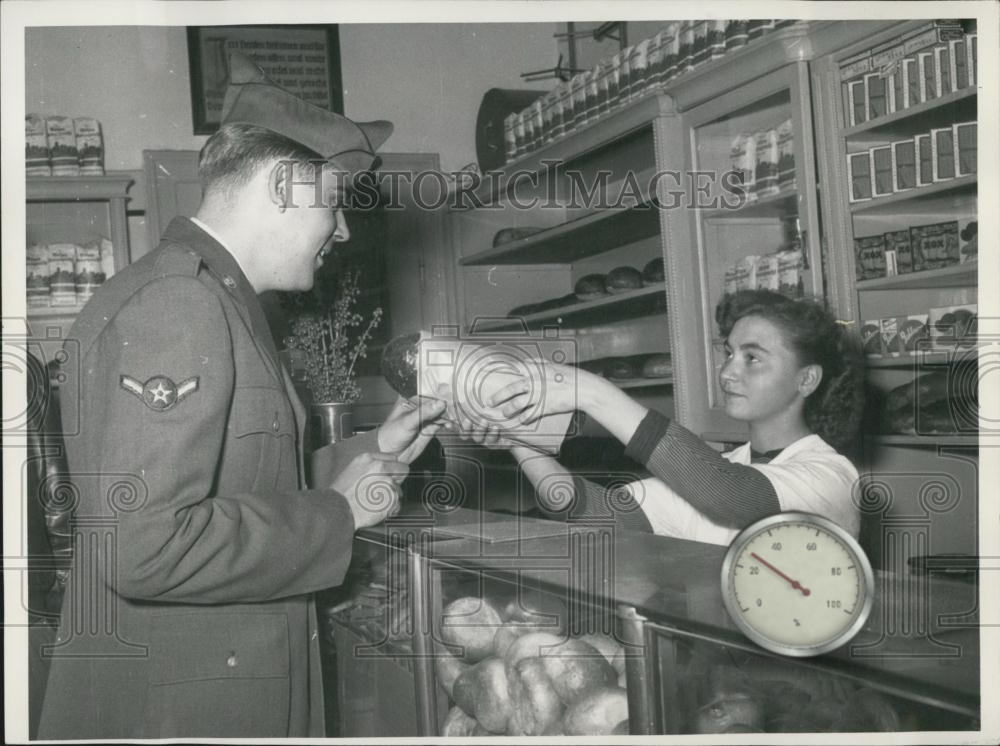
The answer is 28 %
